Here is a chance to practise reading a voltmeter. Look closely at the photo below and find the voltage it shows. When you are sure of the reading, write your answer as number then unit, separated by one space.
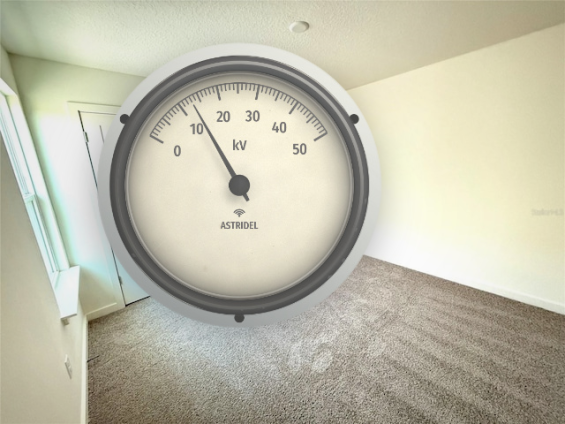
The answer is 13 kV
